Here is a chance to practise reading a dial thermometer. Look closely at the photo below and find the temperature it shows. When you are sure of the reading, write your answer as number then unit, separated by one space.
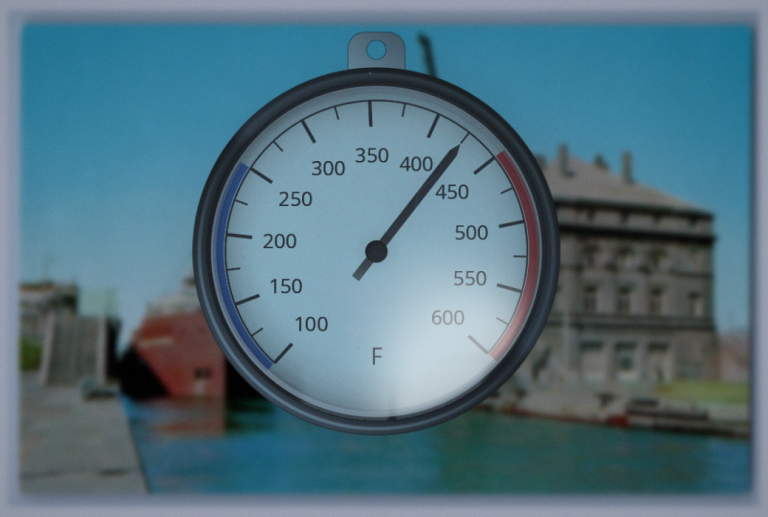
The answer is 425 °F
